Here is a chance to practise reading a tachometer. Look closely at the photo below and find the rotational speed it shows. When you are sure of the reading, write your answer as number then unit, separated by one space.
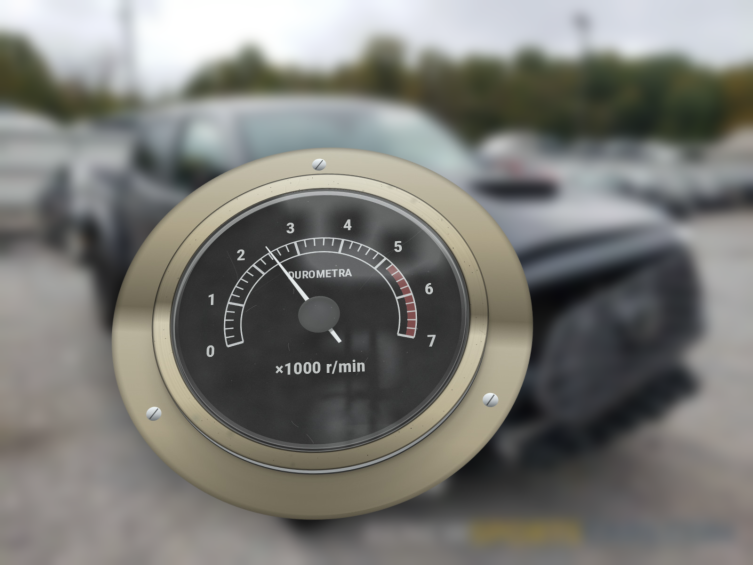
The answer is 2400 rpm
